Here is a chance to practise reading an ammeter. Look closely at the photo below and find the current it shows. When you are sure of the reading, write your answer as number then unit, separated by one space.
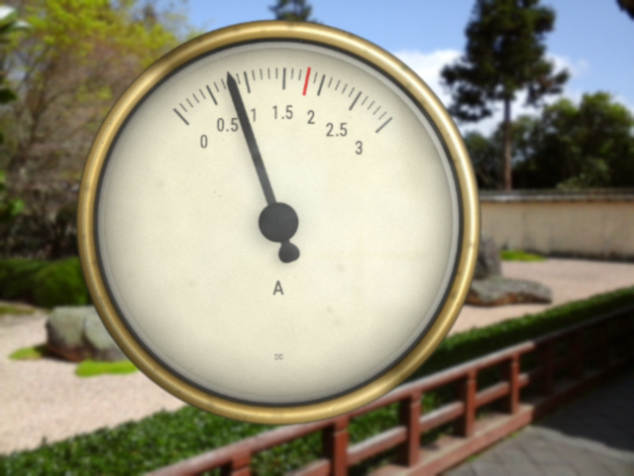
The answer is 0.8 A
